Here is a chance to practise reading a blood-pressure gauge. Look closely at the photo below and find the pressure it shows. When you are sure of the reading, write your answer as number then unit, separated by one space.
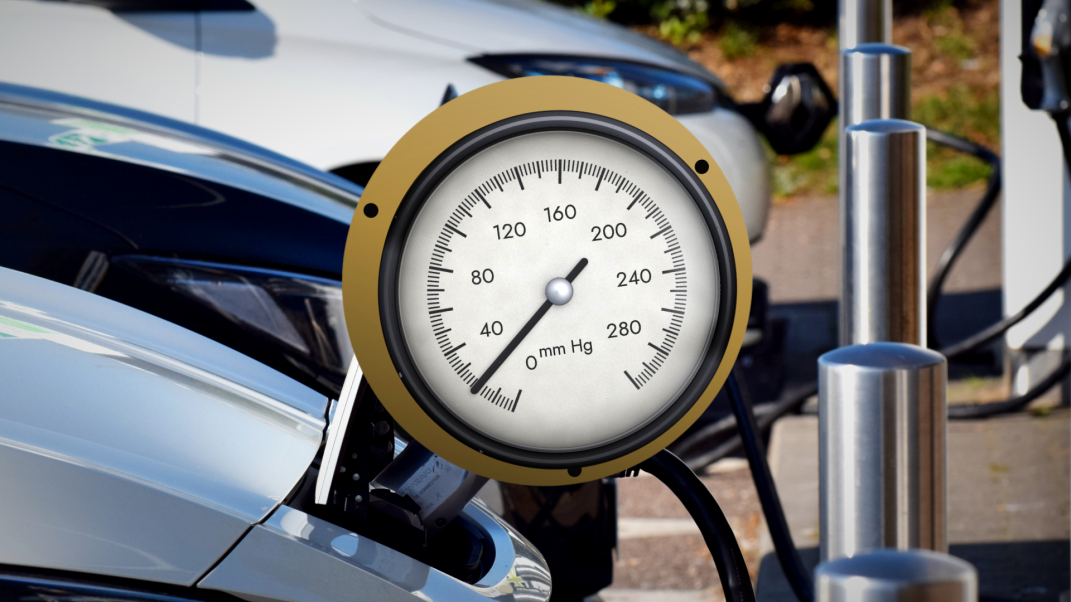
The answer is 20 mmHg
